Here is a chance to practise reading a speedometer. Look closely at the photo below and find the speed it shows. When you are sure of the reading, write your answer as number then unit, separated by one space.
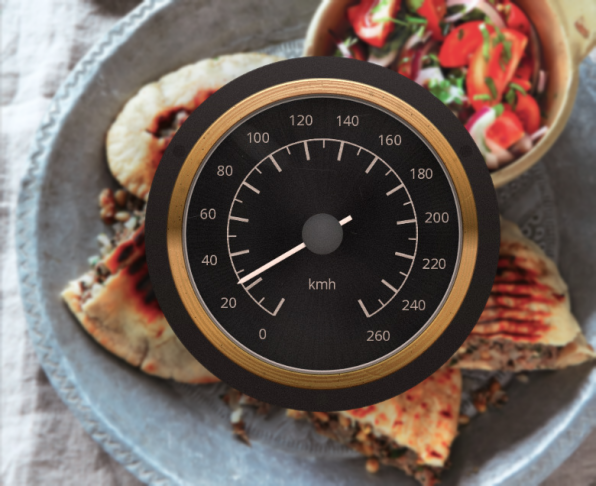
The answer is 25 km/h
